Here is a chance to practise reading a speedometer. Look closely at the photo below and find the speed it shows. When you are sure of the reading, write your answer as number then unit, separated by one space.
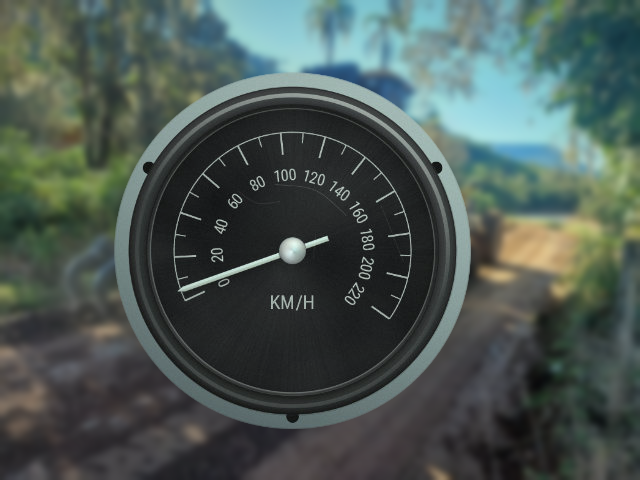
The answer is 5 km/h
